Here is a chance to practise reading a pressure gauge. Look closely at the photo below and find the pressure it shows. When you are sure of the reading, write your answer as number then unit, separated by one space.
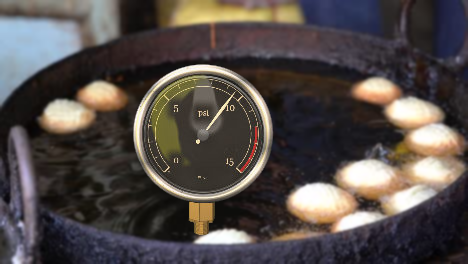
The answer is 9.5 psi
